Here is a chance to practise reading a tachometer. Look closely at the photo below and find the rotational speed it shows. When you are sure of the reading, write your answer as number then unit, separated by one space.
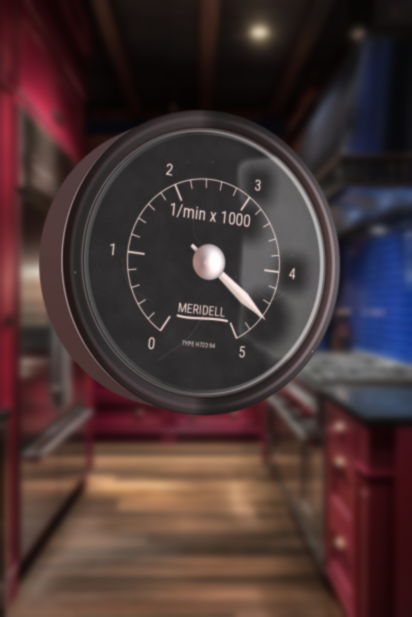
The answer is 4600 rpm
